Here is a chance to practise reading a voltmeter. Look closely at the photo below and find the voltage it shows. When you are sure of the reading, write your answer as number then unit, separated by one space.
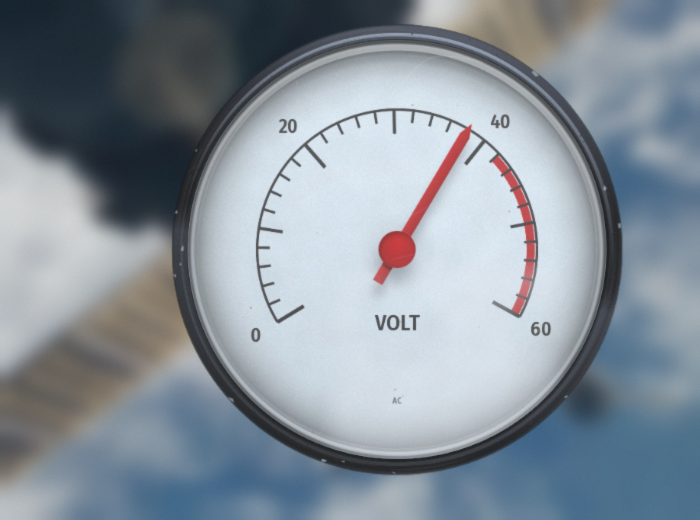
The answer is 38 V
